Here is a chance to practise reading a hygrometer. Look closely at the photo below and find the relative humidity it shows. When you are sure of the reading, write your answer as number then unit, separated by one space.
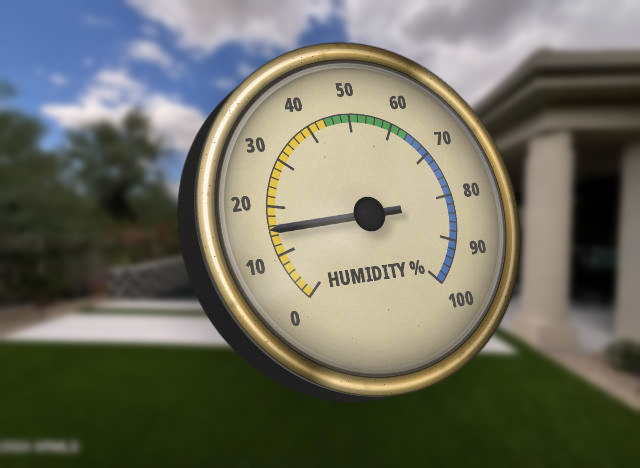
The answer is 15 %
